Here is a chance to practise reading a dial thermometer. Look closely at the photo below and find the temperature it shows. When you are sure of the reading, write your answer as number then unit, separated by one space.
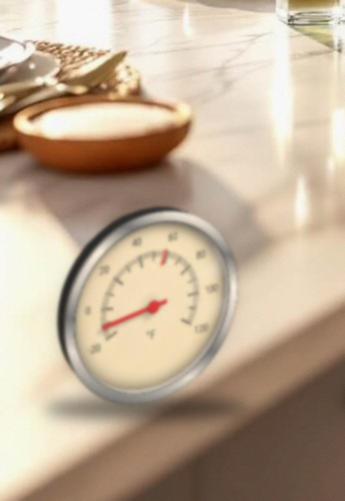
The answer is -10 °F
